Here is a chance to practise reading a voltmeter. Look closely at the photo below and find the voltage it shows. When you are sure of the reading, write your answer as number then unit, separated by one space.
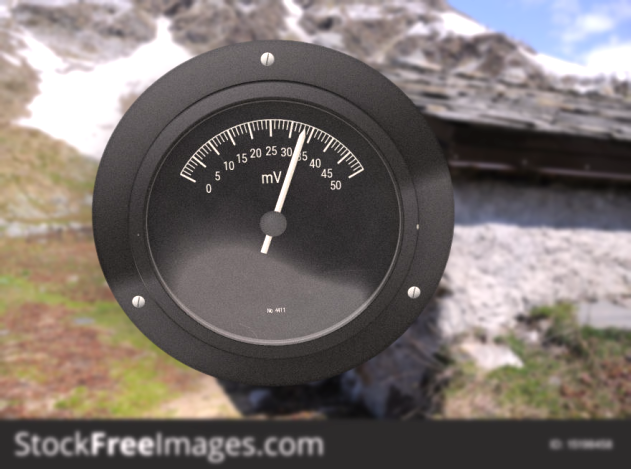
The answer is 33 mV
